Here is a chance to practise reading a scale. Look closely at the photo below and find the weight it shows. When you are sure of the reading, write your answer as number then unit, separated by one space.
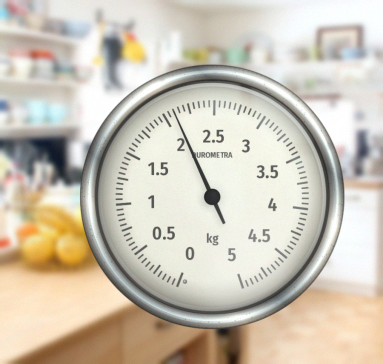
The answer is 2.1 kg
